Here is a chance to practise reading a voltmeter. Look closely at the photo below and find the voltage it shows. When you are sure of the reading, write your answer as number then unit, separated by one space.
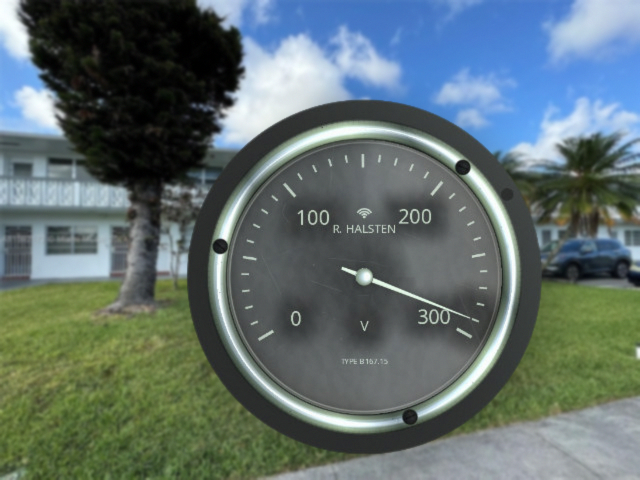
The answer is 290 V
